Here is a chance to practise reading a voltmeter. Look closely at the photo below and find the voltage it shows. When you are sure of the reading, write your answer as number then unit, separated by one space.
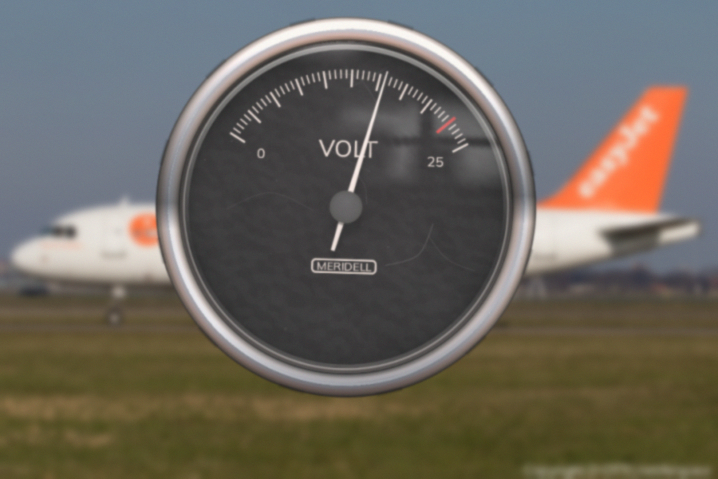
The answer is 15.5 V
